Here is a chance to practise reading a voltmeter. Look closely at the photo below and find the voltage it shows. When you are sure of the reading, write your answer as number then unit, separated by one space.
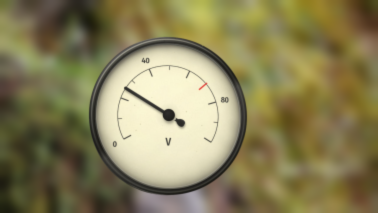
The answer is 25 V
